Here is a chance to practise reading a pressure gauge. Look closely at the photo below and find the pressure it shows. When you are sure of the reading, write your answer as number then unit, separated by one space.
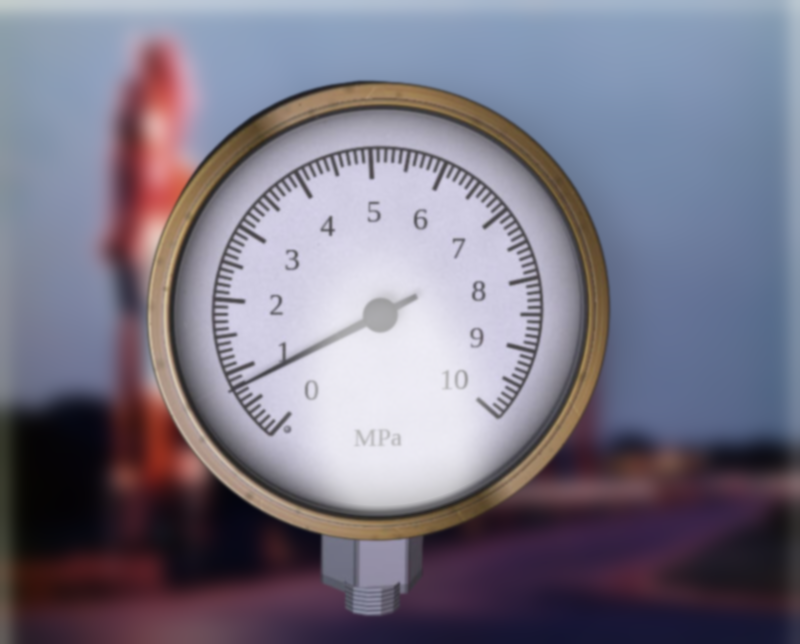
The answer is 0.8 MPa
